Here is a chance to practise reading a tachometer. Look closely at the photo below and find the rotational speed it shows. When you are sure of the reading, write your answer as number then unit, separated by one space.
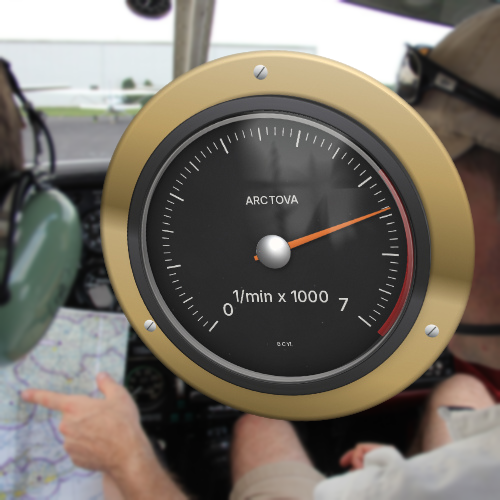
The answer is 5400 rpm
